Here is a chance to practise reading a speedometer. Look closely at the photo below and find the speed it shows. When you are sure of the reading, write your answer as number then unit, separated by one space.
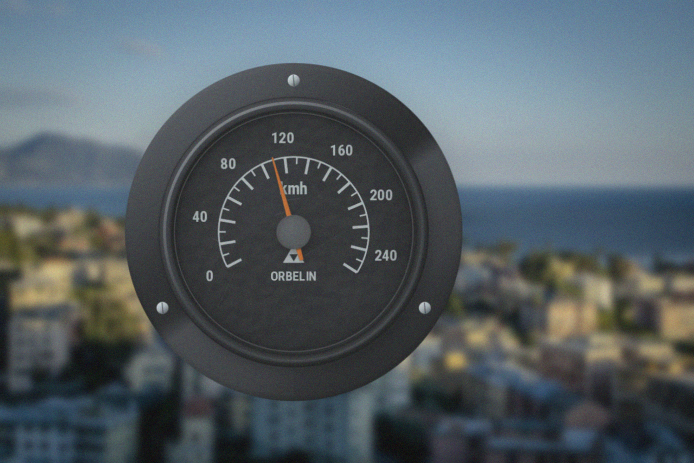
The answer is 110 km/h
